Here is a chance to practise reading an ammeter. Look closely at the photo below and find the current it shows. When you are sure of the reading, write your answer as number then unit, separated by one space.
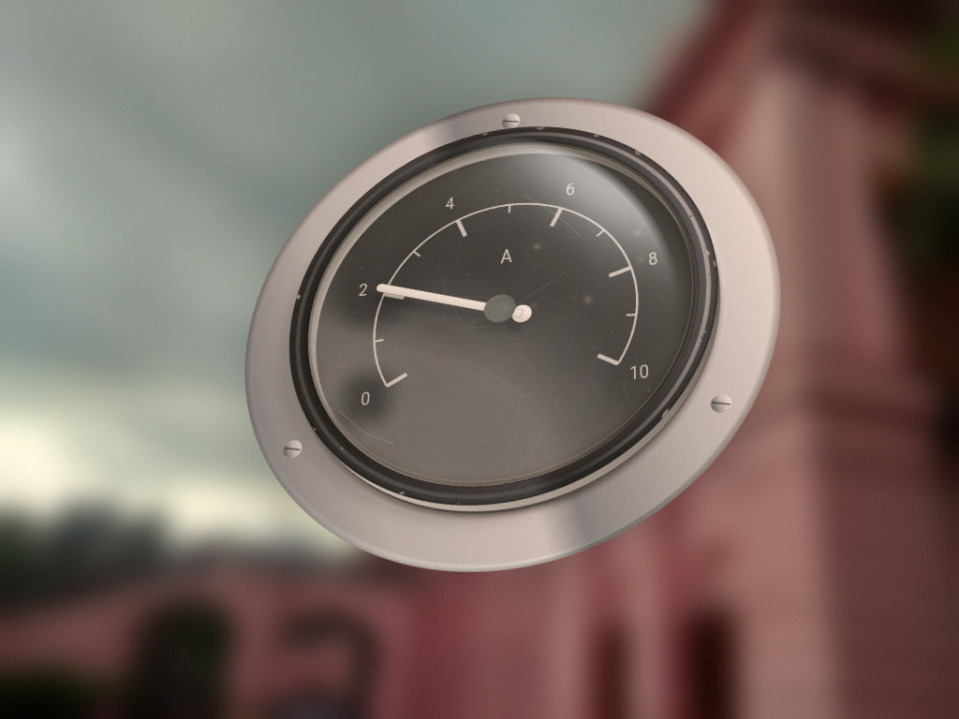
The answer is 2 A
